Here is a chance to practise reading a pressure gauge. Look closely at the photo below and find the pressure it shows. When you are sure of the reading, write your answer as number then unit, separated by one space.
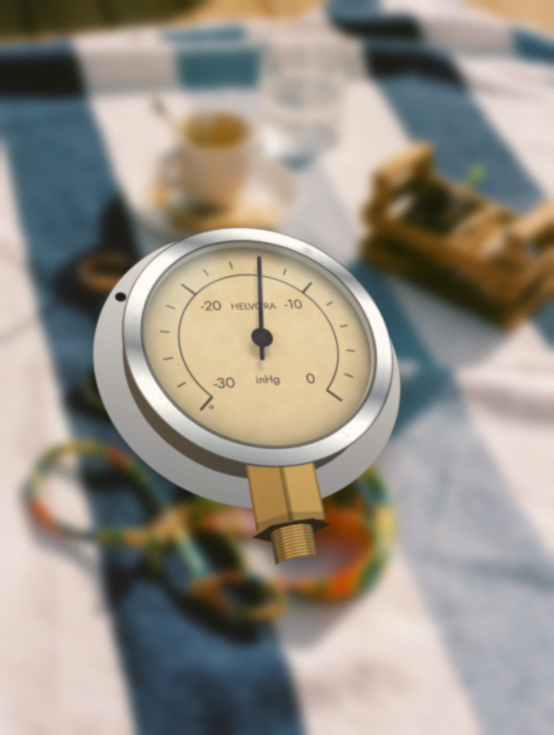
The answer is -14 inHg
